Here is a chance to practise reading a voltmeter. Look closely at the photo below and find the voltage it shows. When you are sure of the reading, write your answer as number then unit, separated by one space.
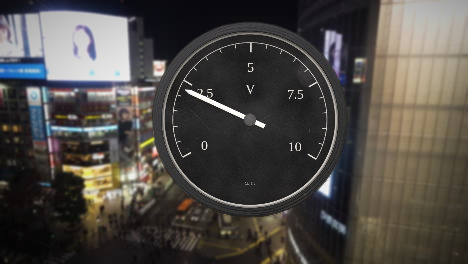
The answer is 2.25 V
